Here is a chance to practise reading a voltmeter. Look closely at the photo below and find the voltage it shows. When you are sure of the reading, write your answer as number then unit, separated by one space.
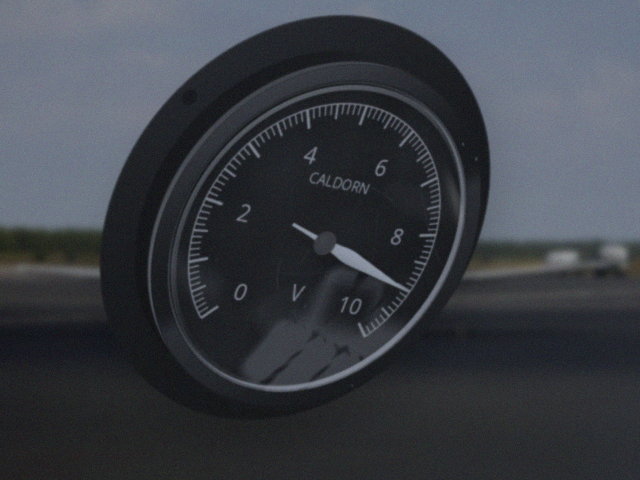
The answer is 9 V
